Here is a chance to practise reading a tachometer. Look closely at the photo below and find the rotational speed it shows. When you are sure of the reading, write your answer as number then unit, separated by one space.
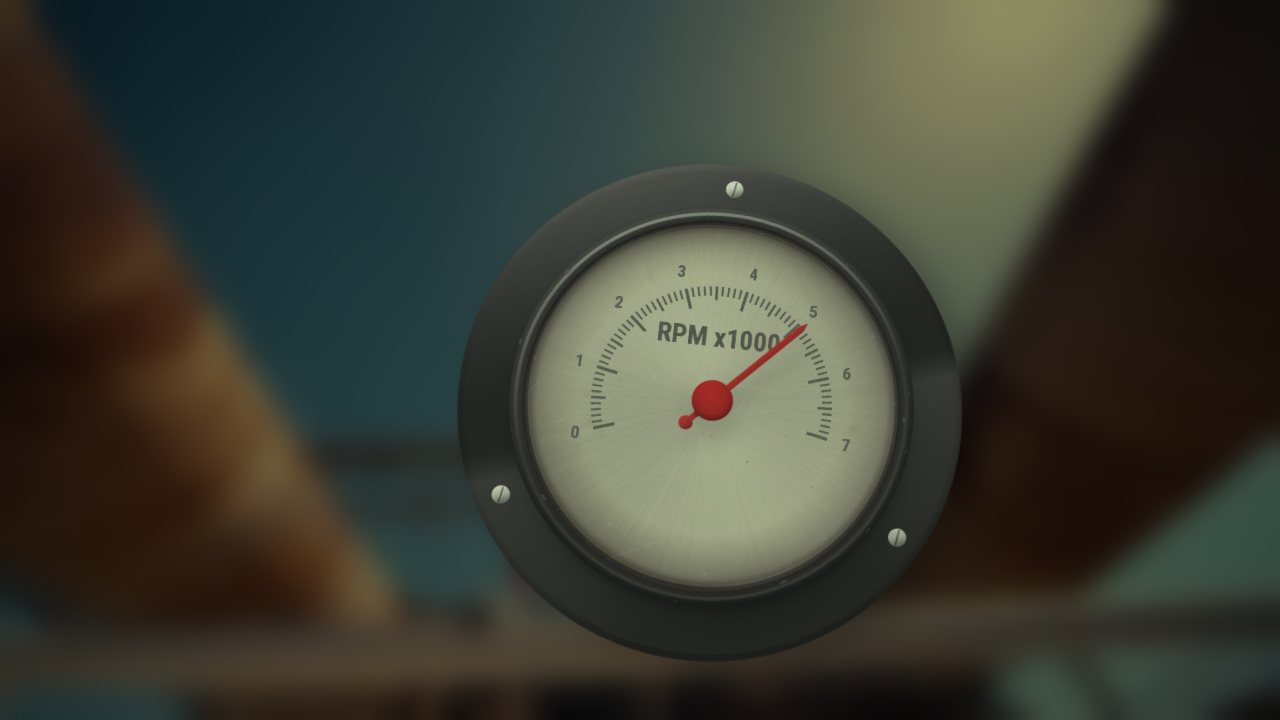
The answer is 5100 rpm
